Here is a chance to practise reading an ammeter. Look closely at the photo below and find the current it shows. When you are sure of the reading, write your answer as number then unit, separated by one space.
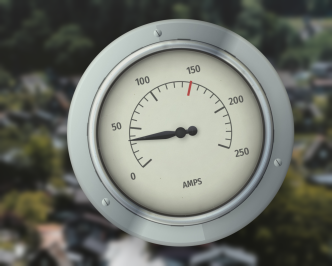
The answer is 35 A
